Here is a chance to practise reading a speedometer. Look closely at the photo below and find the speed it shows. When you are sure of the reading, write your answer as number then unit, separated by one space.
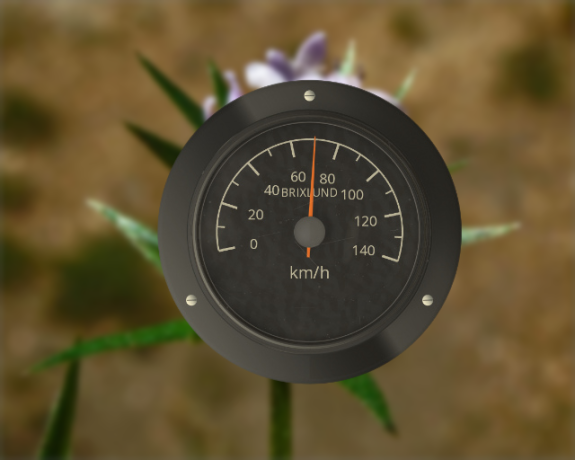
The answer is 70 km/h
